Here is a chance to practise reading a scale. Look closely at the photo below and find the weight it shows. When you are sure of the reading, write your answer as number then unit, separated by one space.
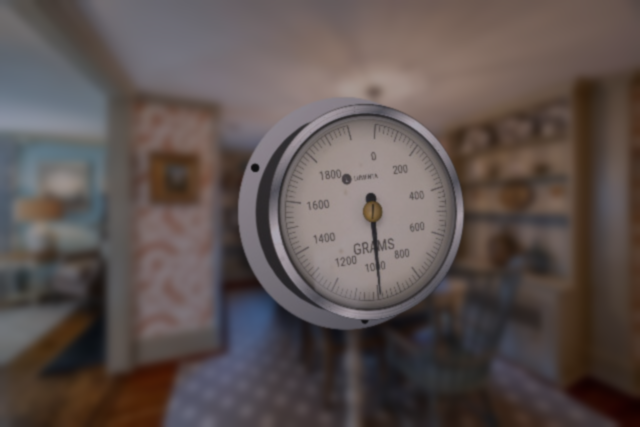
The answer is 1000 g
